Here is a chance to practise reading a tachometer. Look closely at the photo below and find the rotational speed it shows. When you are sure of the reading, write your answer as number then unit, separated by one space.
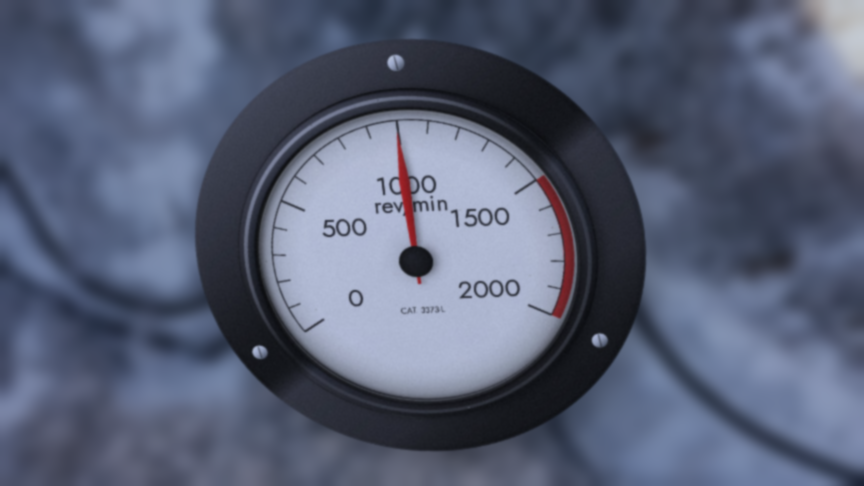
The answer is 1000 rpm
